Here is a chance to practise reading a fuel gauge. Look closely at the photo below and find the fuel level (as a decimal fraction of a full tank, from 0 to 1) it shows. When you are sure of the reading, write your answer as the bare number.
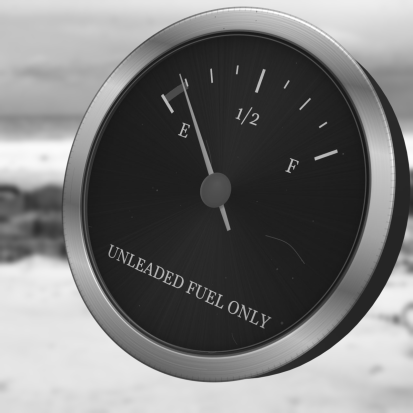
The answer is 0.125
